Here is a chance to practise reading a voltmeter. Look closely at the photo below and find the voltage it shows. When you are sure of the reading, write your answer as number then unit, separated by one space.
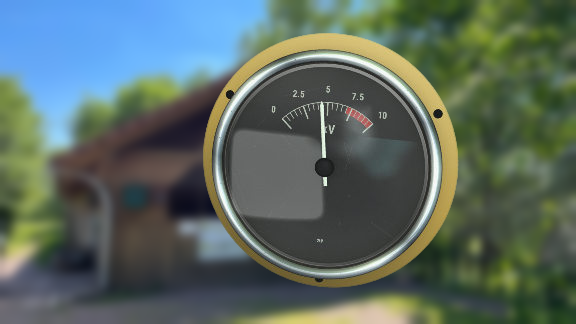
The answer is 4.5 kV
